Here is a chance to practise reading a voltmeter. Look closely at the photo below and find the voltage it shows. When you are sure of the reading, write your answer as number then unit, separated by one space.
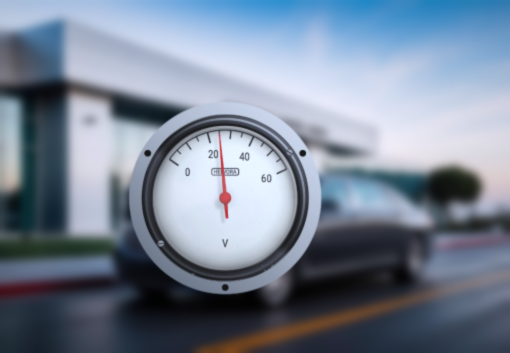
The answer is 25 V
